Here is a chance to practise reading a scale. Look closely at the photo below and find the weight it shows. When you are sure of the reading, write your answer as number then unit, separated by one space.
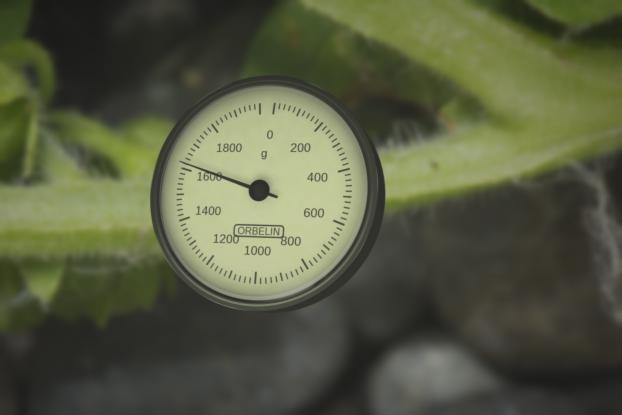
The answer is 1620 g
